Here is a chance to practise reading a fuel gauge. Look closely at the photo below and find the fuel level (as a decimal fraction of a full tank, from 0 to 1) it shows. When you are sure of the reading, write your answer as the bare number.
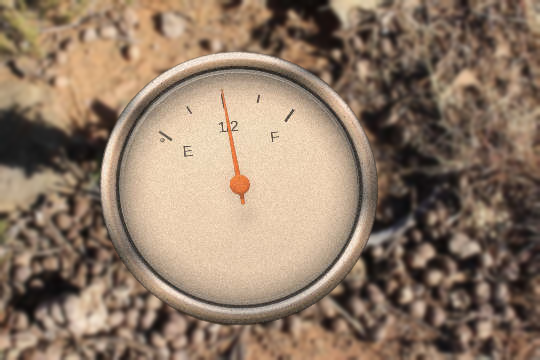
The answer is 0.5
